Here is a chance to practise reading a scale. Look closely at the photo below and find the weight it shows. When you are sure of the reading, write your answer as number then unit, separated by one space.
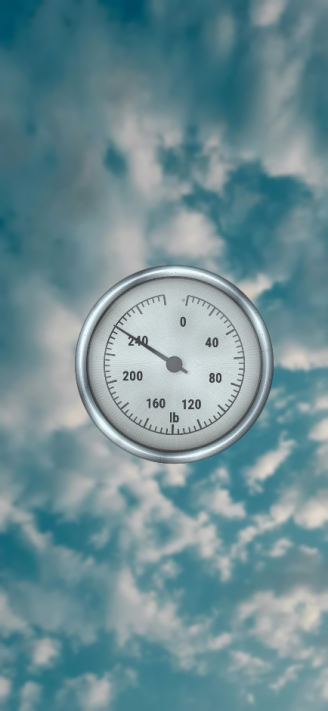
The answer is 240 lb
